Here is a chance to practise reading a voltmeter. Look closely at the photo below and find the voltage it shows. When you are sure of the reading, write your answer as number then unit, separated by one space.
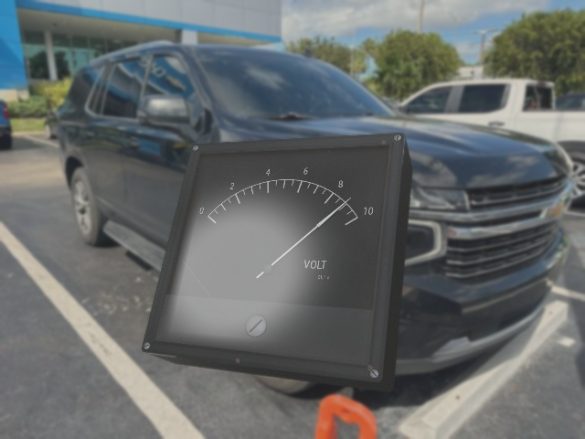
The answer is 9 V
